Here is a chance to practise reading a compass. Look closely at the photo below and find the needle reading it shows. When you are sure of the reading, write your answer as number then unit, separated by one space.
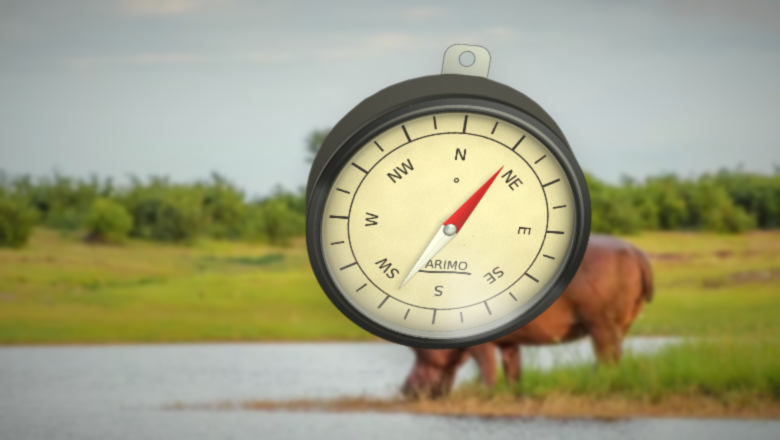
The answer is 30 °
